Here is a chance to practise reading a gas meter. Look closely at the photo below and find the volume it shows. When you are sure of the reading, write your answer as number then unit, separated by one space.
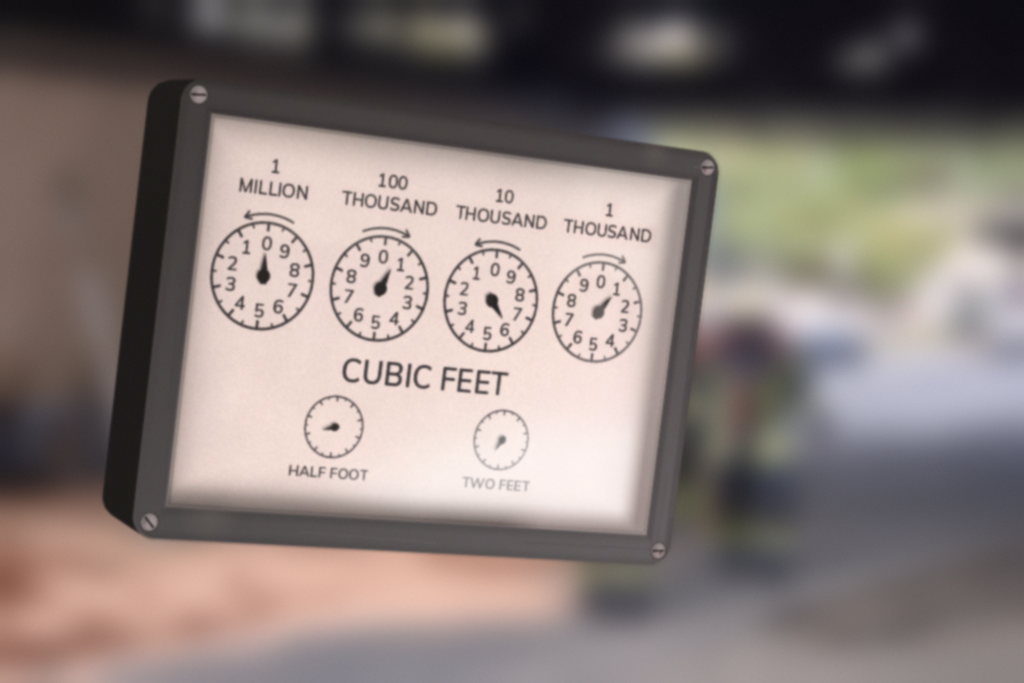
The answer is 6100 ft³
